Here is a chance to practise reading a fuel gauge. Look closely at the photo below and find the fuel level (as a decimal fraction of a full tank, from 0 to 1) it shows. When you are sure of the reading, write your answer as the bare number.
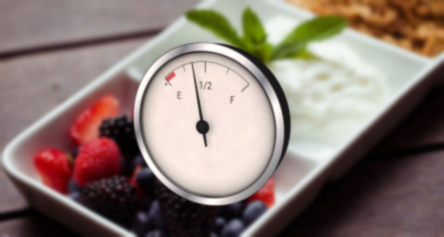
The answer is 0.375
